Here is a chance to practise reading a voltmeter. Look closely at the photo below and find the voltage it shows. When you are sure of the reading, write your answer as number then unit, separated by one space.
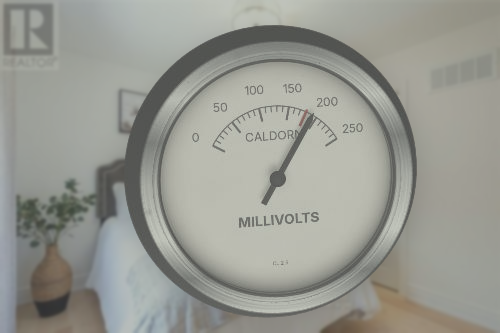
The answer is 190 mV
